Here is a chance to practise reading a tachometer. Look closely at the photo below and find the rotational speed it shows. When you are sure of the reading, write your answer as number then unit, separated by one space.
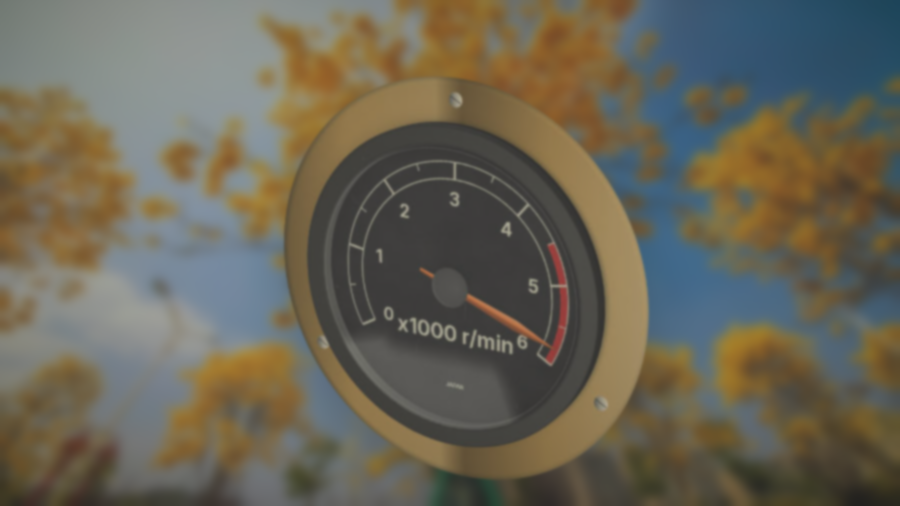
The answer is 5750 rpm
